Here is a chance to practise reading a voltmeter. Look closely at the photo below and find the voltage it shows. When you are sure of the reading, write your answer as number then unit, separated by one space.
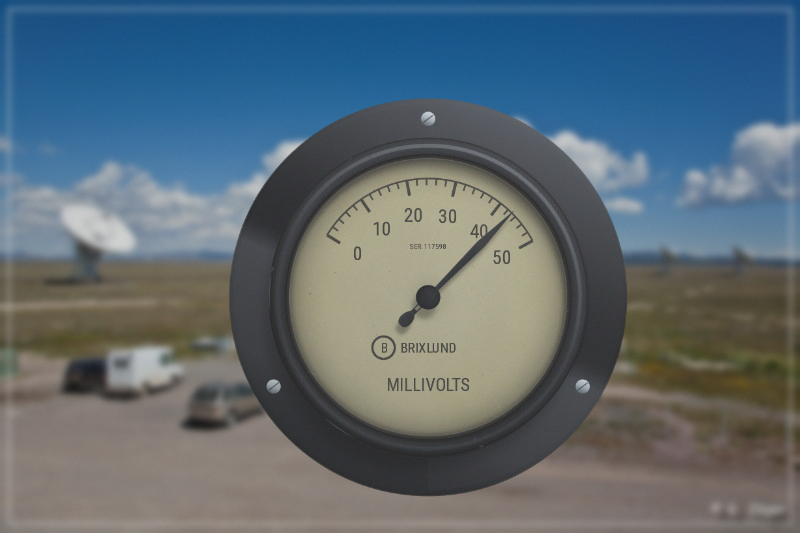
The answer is 43 mV
